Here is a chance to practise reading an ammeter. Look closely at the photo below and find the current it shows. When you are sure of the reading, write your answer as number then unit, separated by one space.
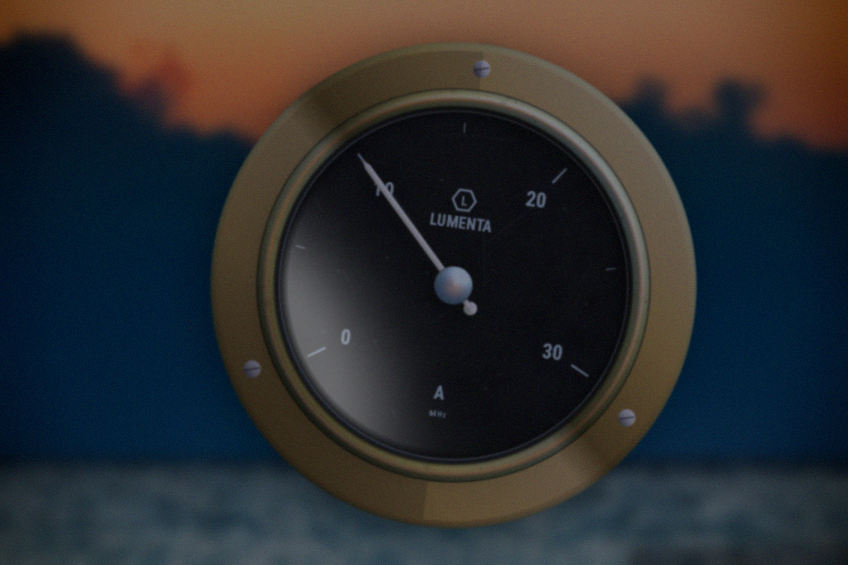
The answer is 10 A
